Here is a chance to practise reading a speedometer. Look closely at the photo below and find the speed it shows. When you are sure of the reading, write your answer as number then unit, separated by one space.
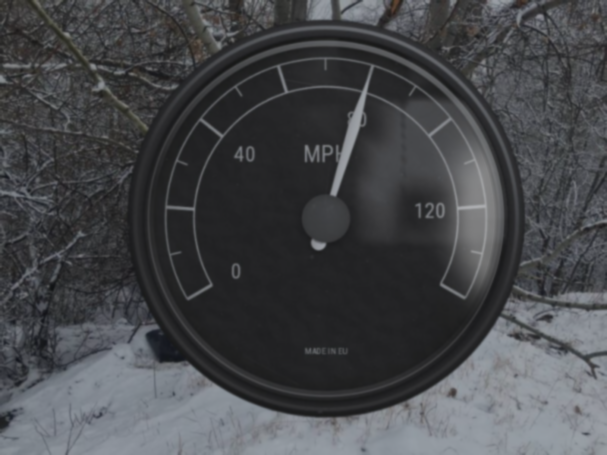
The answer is 80 mph
